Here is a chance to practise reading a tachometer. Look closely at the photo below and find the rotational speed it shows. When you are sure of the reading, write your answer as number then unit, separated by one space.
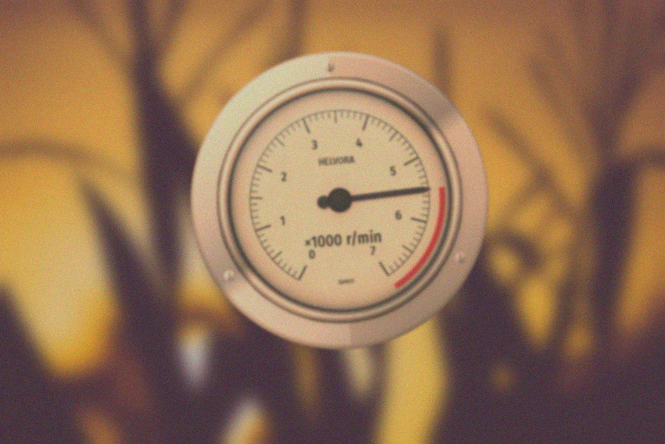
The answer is 5500 rpm
